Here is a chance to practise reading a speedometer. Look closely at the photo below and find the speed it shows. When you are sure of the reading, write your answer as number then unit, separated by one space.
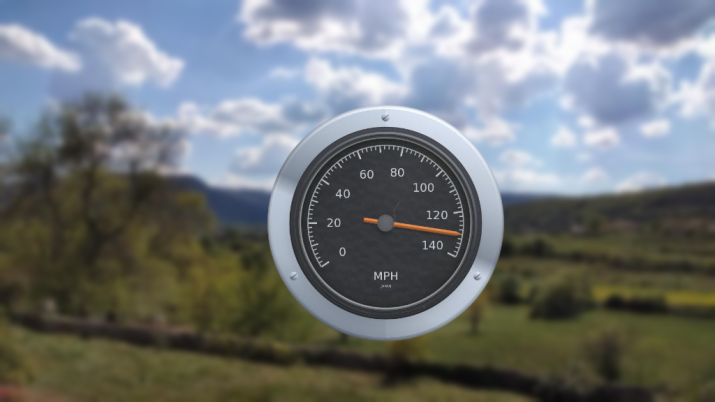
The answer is 130 mph
